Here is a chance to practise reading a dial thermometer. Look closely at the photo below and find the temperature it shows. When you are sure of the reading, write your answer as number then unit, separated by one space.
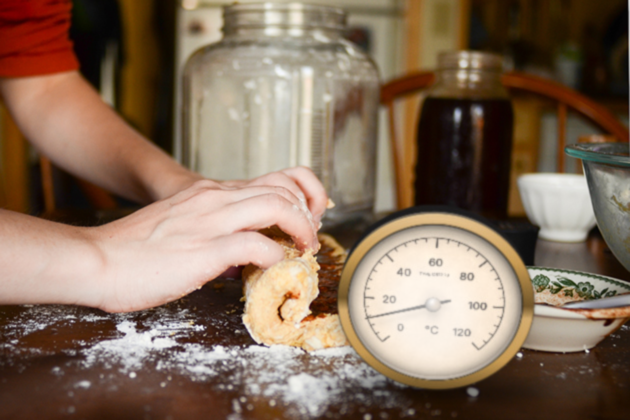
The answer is 12 °C
